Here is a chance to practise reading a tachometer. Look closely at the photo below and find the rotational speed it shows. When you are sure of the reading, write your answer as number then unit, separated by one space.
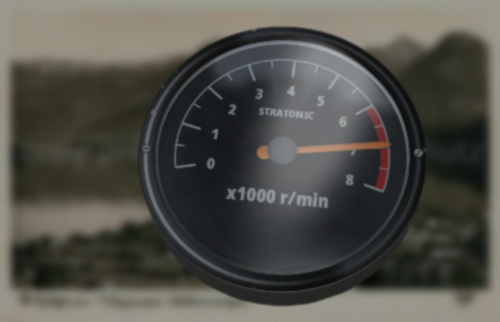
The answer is 7000 rpm
